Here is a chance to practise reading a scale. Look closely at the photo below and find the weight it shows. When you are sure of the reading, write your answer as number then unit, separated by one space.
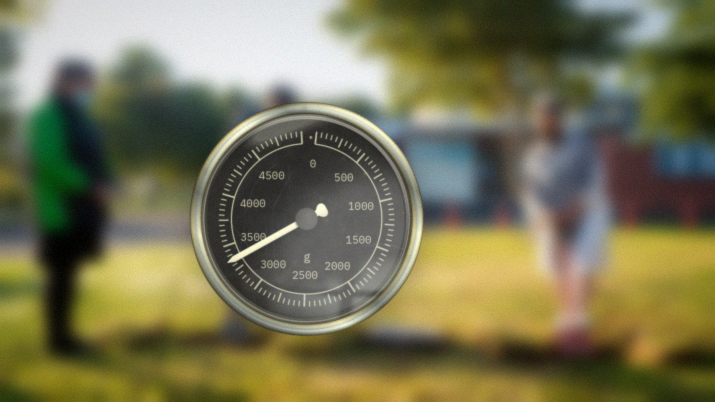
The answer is 3350 g
